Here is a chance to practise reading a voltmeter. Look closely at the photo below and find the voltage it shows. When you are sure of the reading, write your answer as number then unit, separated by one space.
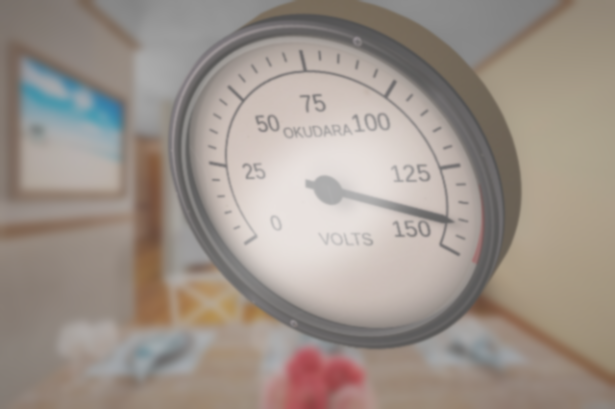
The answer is 140 V
